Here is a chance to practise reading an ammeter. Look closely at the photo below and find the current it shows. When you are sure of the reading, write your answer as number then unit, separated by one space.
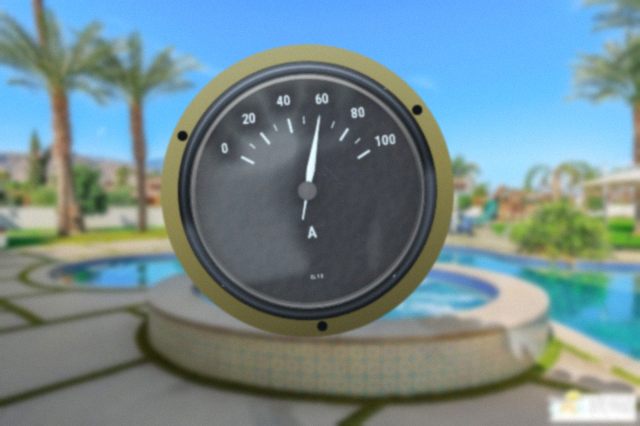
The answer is 60 A
